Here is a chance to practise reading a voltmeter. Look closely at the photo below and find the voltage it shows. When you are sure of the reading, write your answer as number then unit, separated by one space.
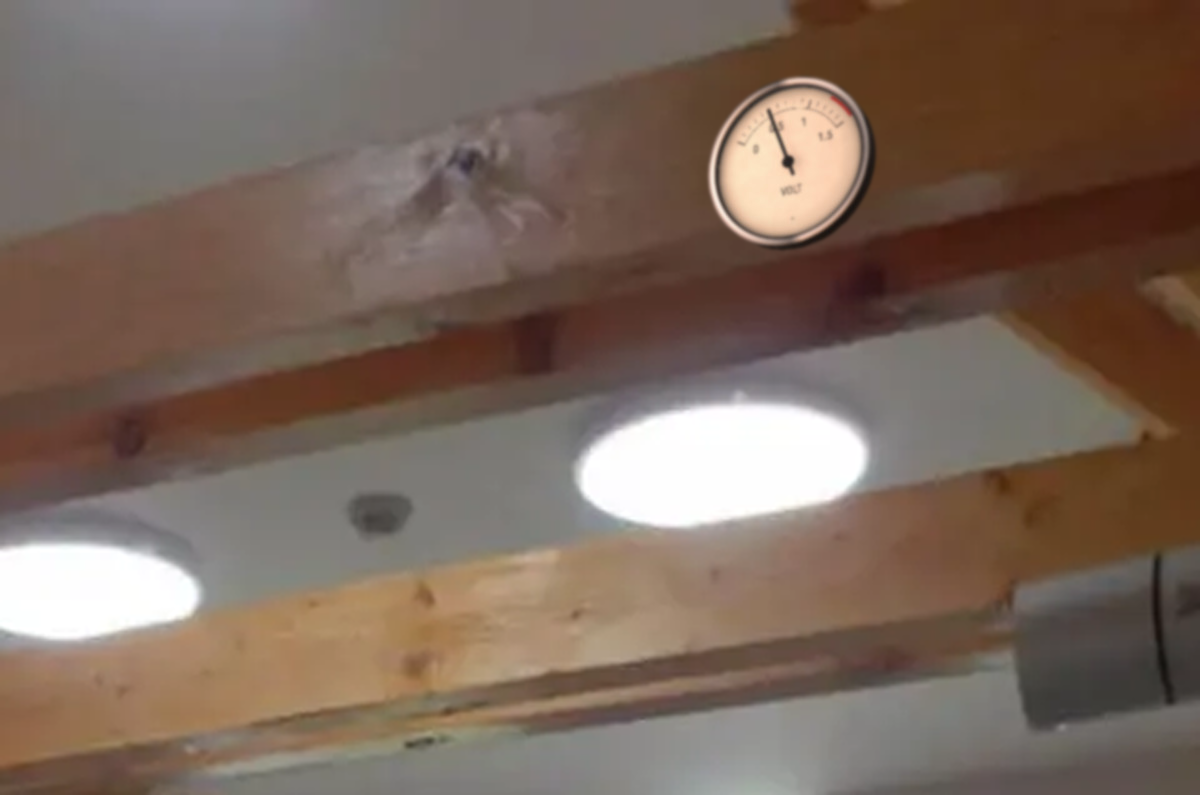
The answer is 0.5 V
